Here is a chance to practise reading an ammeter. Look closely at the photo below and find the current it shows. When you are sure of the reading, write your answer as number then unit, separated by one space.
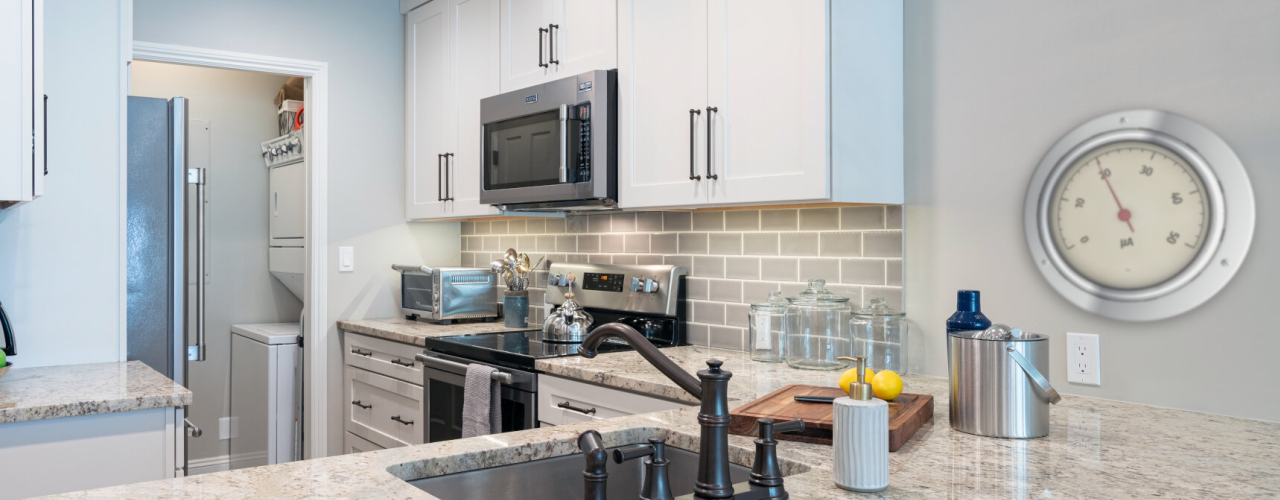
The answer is 20 µA
